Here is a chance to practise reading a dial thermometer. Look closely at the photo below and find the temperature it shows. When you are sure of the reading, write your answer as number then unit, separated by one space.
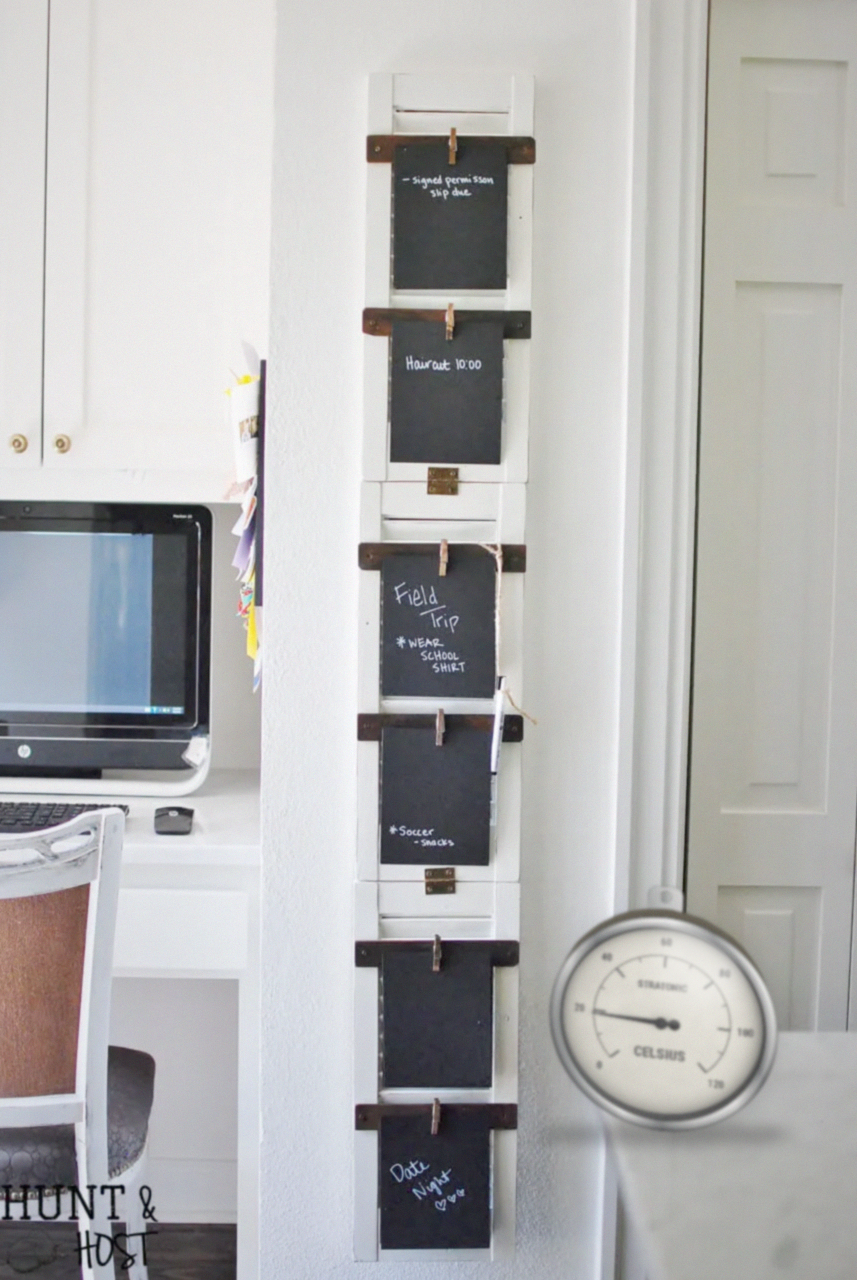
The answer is 20 °C
